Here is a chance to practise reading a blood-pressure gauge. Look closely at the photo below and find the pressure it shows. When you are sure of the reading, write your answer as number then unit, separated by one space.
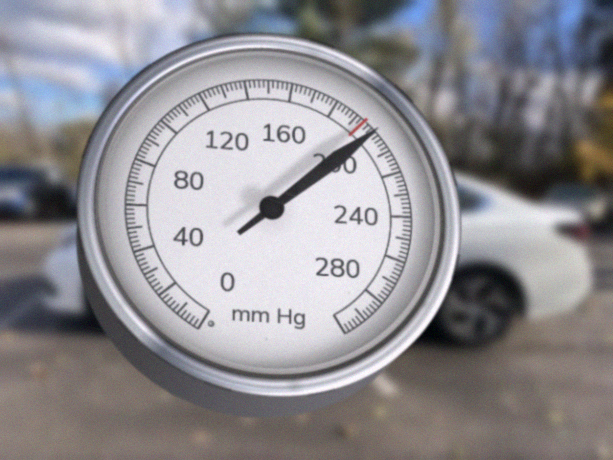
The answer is 200 mmHg
